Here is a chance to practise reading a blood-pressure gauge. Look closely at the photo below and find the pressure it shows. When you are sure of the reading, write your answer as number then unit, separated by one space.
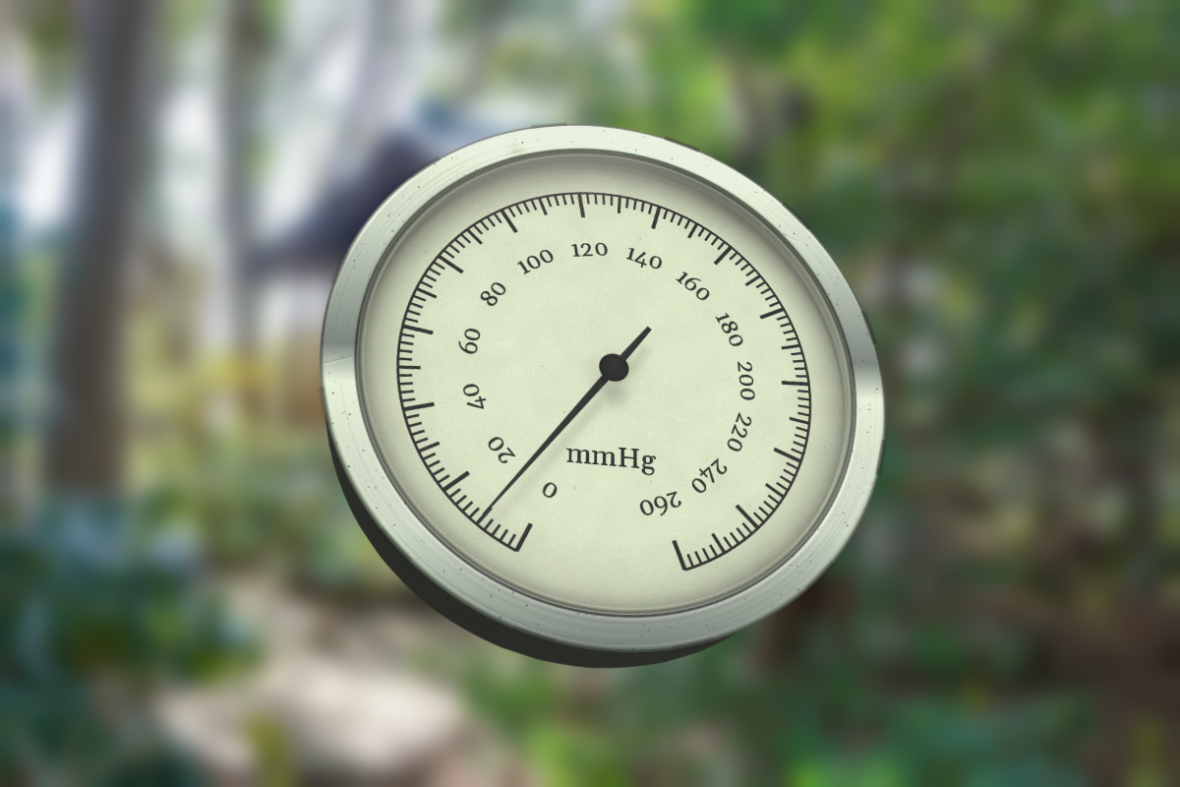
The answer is 10 mmHg
